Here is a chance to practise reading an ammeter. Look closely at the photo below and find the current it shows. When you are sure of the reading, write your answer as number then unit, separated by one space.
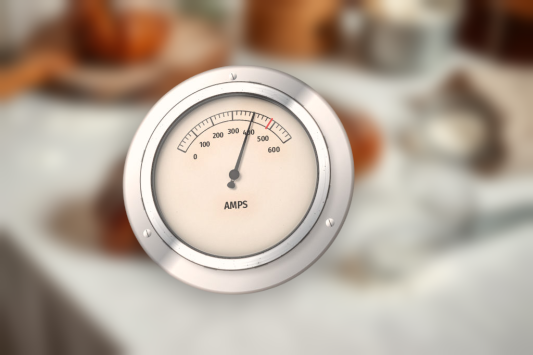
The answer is 400 A
